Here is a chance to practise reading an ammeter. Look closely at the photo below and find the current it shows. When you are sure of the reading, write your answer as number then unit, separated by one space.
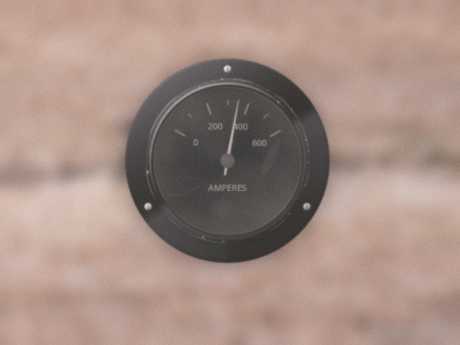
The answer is 350 A
